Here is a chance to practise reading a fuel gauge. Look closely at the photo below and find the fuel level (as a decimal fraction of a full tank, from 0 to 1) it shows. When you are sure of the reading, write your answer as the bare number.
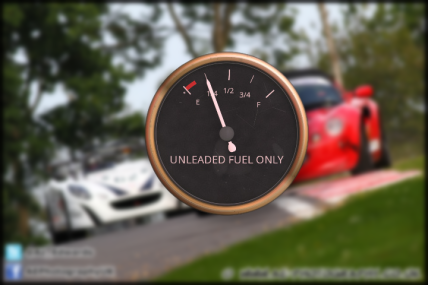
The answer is 0.25
